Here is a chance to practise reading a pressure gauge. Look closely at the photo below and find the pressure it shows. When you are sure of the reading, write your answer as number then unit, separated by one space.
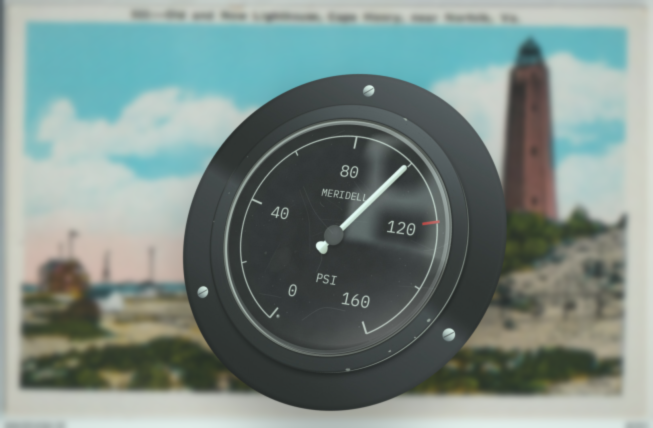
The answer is 100 psi
